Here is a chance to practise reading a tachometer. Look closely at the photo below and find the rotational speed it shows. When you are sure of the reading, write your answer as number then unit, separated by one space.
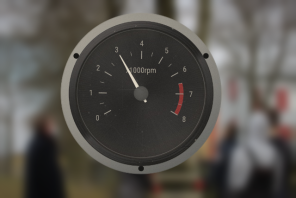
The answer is 3000 rpm
